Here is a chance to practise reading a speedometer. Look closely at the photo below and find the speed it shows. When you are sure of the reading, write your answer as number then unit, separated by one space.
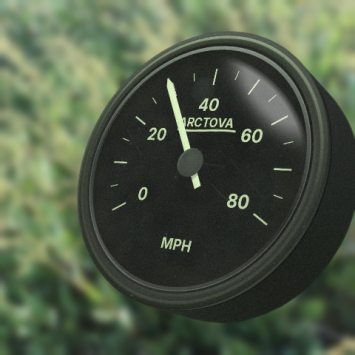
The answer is 30 mph
